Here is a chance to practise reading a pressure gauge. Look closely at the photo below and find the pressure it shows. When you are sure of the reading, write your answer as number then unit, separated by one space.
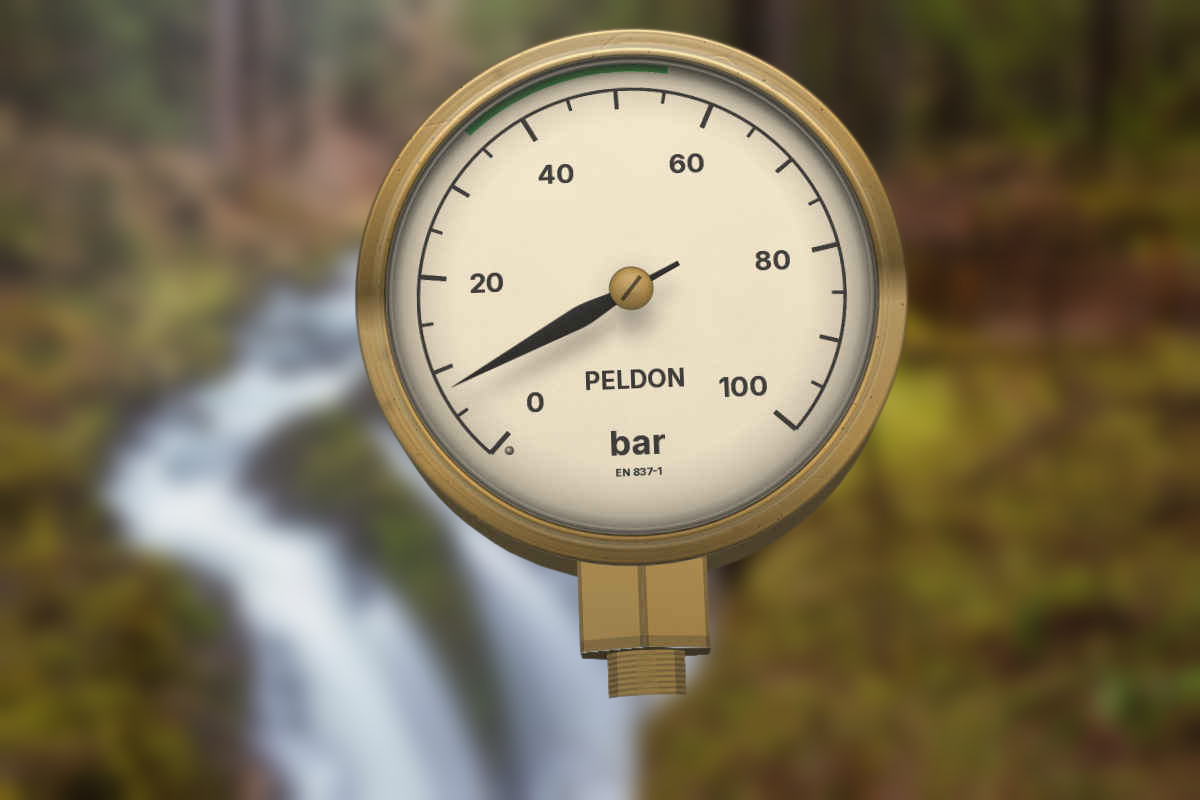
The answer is 7.5 bar
